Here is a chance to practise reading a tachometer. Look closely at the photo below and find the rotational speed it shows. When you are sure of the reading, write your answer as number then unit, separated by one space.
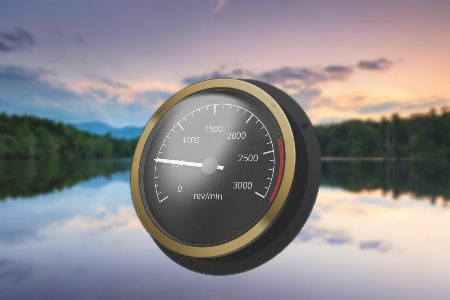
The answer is 500 rpm
